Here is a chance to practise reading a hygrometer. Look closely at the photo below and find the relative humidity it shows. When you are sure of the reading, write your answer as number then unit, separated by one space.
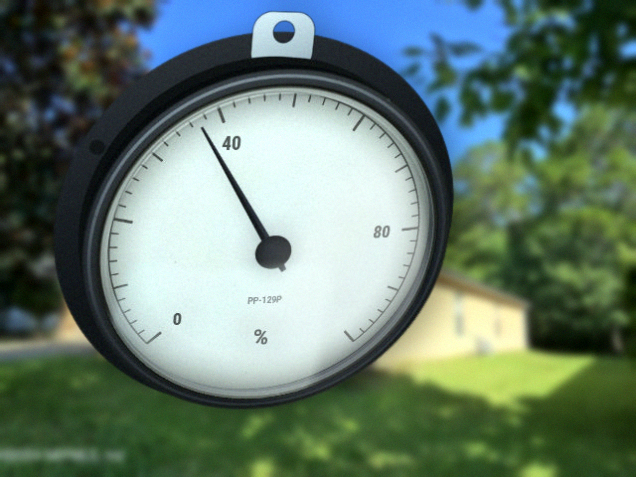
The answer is 37 %
